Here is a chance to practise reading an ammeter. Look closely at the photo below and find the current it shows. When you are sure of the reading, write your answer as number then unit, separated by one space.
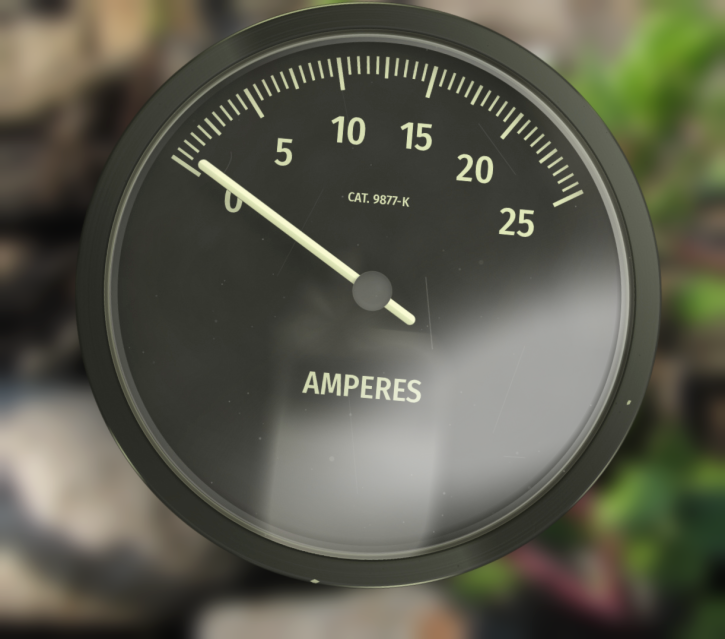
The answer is 0.5 A
